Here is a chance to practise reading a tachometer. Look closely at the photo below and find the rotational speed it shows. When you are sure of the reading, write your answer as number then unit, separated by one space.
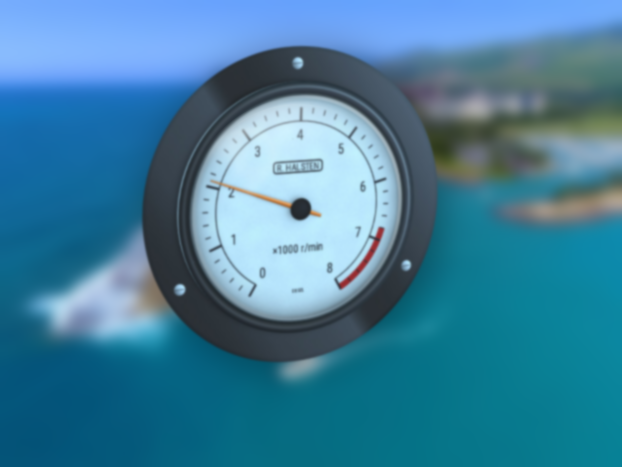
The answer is 2100 rpm
